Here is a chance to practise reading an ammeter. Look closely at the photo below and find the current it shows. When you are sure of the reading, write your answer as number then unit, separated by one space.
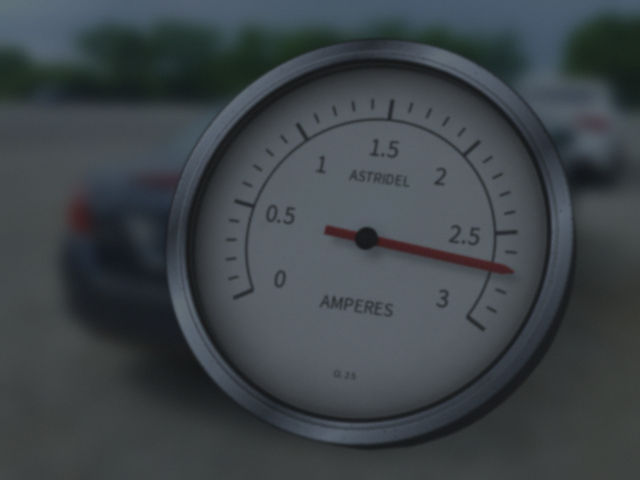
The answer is 2.7 A
